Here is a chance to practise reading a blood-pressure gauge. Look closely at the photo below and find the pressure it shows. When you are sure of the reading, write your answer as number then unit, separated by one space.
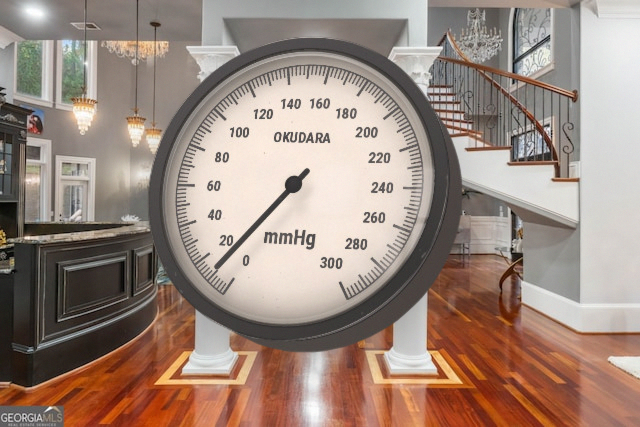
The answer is 10 mmHg
